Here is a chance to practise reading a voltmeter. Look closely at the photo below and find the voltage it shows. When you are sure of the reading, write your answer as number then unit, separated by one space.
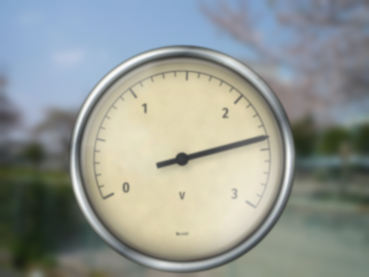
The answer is 2.4 V
